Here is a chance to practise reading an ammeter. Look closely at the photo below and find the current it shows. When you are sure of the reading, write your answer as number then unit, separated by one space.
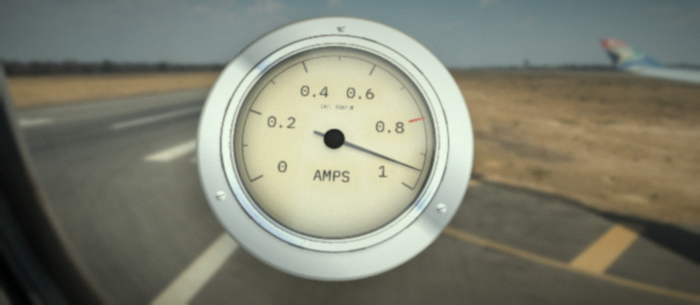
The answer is 0.95 A
